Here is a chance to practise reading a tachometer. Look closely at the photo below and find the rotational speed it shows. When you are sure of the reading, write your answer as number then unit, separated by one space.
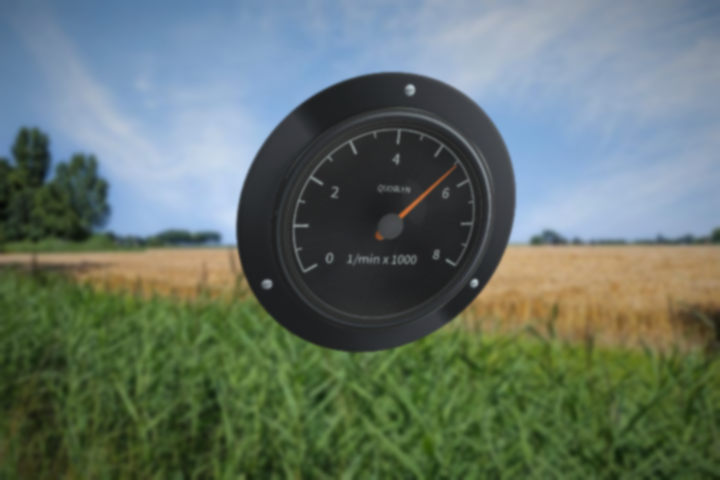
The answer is 5500 rpm
